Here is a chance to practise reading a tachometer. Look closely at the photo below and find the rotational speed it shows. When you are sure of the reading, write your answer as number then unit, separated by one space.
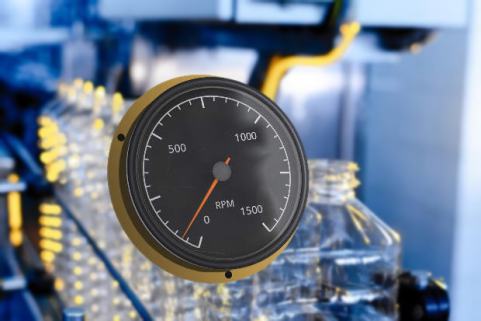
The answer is 75 rpm
